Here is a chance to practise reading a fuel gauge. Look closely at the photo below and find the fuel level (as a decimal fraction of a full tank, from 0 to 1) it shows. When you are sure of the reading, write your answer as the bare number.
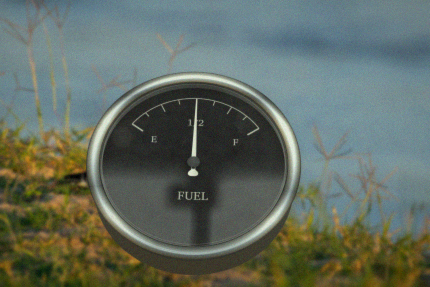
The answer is 0.5
